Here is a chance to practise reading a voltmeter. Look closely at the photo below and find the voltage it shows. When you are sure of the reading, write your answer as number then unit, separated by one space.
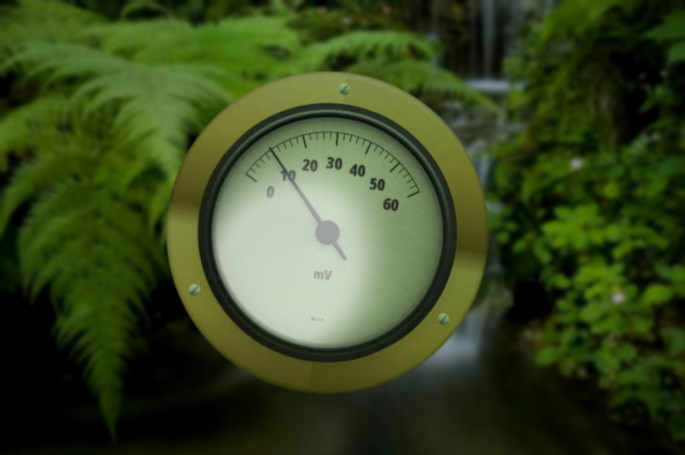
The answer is 10 mV
